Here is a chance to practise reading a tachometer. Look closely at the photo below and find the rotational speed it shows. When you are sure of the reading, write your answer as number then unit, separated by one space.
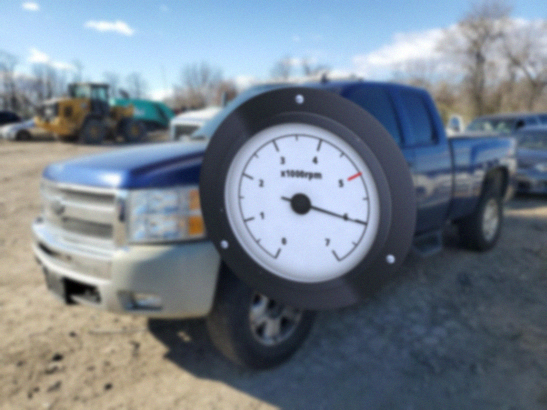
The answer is 6000 rpm
